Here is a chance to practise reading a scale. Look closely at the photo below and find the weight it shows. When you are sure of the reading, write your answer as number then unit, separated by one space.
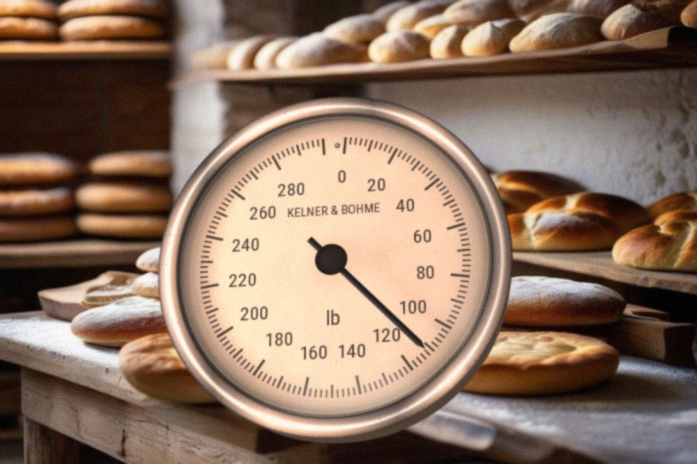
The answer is 112 lb
